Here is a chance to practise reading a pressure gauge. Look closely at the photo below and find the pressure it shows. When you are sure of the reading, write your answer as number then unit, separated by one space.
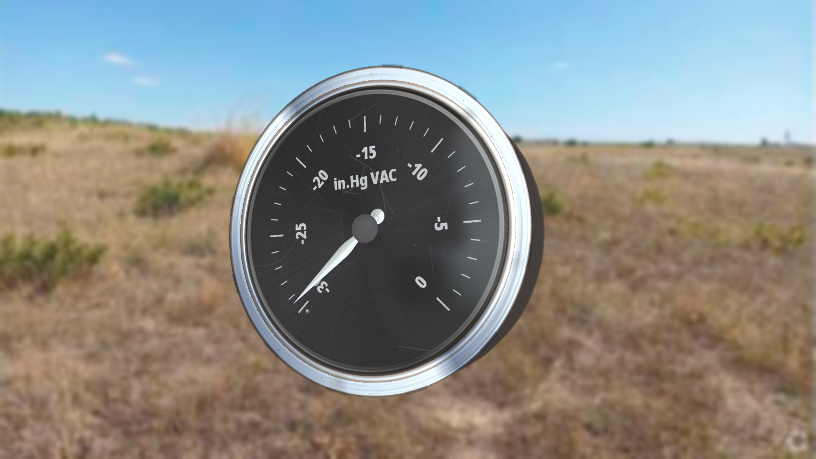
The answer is -29.5 inHg
